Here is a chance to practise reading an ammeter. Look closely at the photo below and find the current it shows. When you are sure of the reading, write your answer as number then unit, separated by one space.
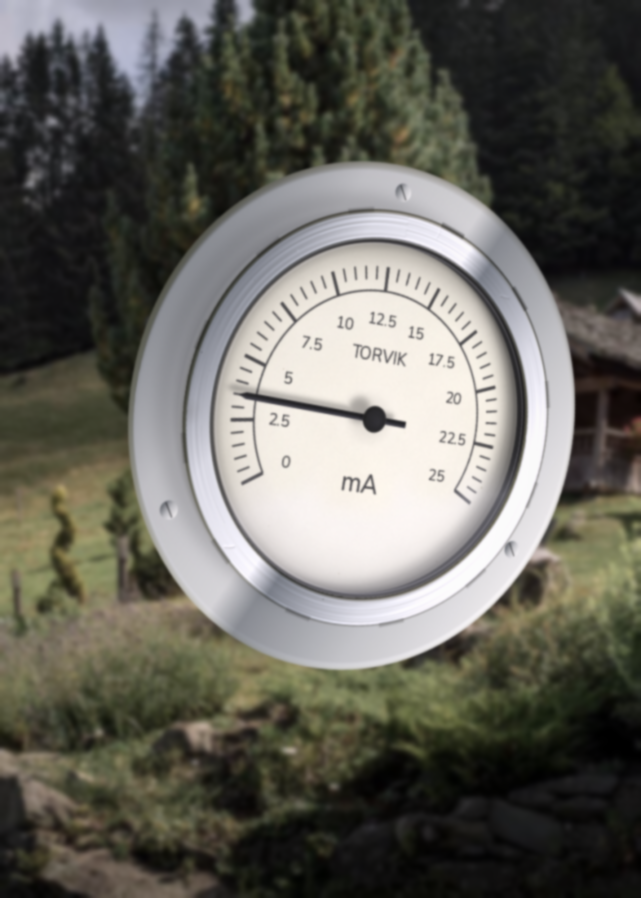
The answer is 3.5 mA
